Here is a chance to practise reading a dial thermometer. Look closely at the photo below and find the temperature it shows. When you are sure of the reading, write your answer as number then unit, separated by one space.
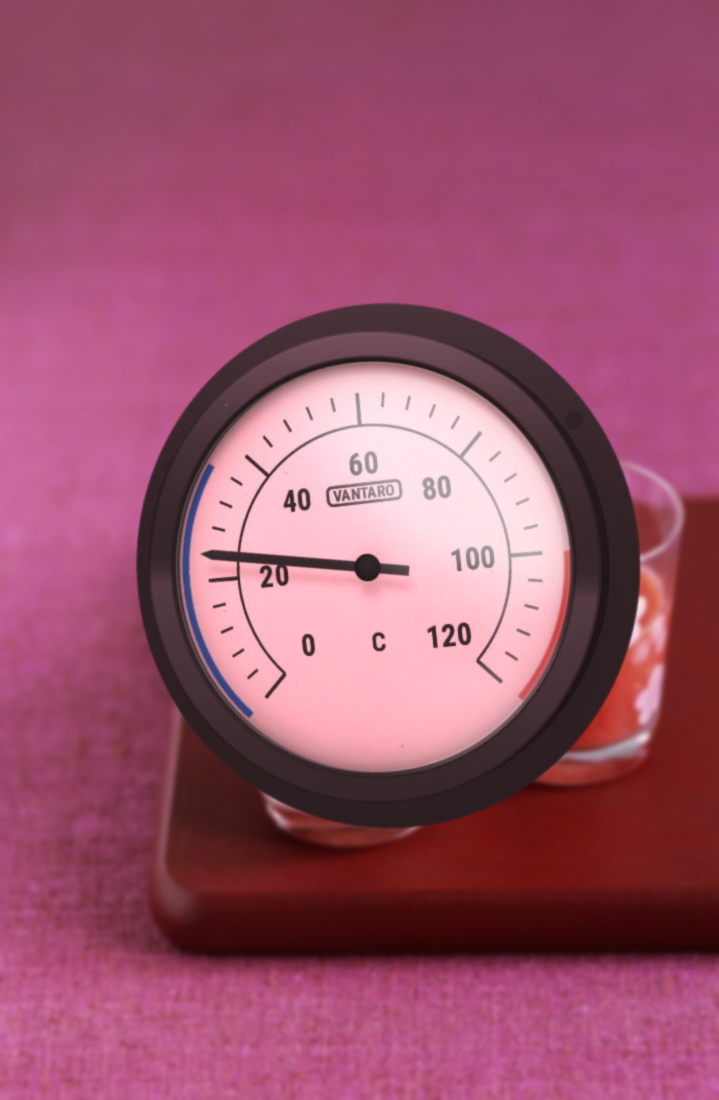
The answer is 24 °C
